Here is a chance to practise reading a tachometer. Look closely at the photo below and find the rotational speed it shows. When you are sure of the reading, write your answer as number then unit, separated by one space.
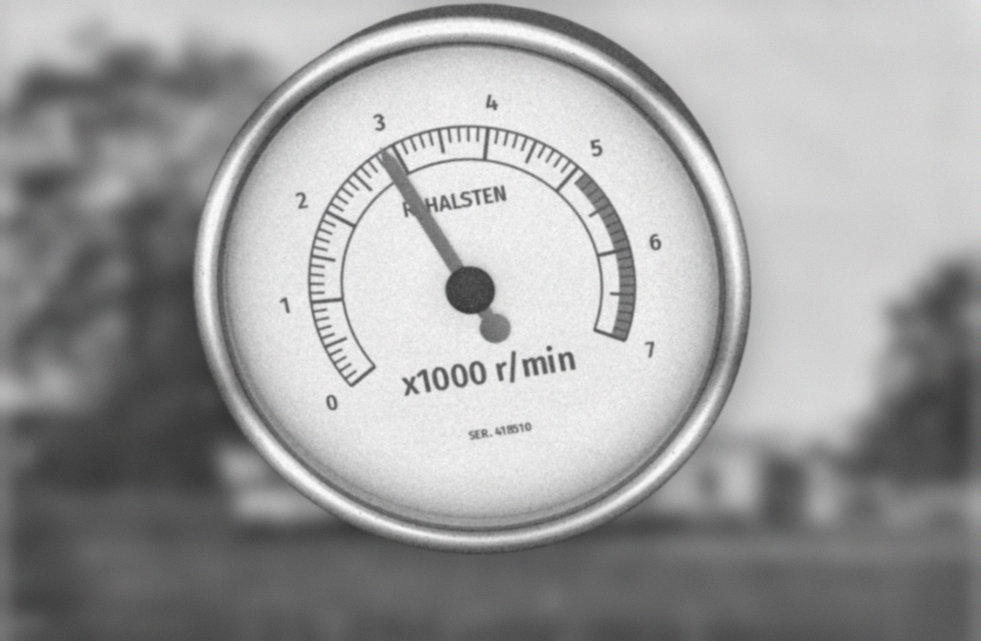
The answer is 2900 rpm
